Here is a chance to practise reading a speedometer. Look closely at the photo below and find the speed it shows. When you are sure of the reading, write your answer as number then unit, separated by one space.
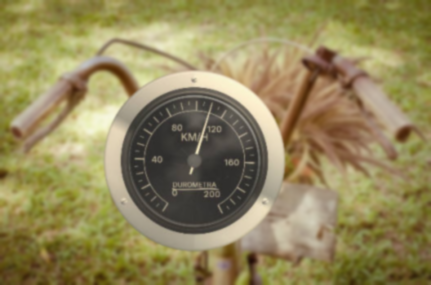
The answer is 110 km/h
